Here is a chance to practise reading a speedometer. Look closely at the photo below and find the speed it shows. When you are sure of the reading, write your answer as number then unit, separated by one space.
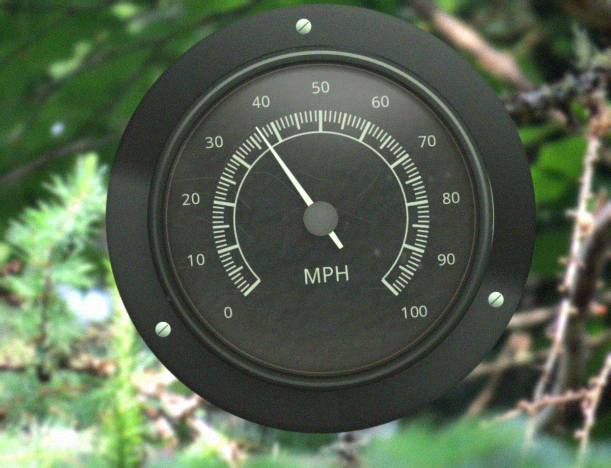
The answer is 37 mph
